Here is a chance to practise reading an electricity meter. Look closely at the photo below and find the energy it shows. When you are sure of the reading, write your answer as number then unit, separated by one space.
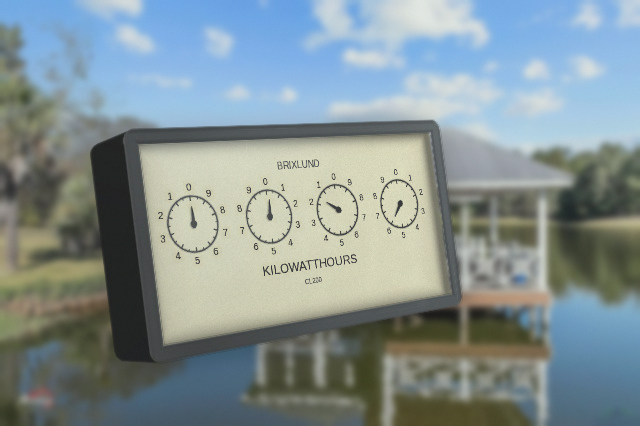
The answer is 16 kWh
